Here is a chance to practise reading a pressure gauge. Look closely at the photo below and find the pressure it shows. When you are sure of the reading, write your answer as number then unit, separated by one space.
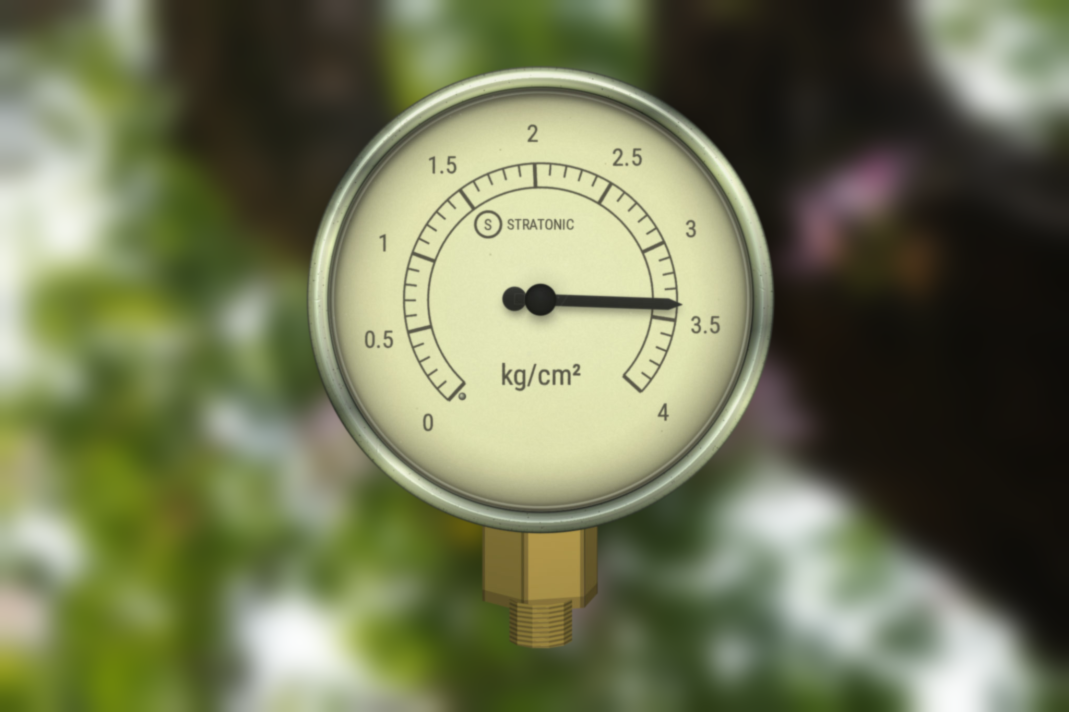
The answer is 3.4 kg/cm²
